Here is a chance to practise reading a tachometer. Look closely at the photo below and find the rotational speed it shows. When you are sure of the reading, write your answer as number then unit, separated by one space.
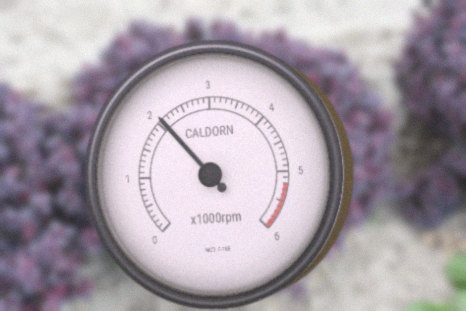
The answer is 2100 rpm
